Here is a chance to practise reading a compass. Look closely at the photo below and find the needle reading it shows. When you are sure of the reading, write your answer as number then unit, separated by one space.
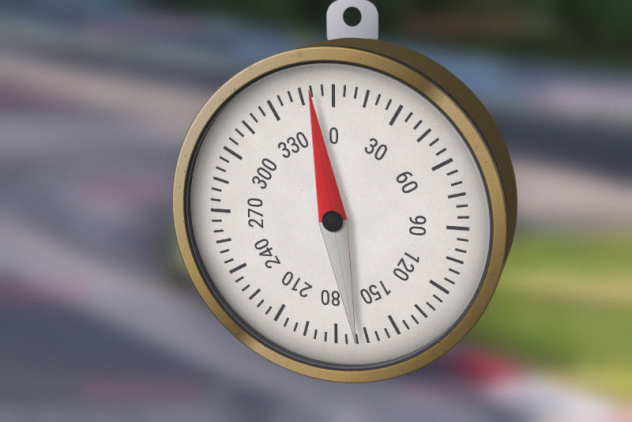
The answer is 350 °
